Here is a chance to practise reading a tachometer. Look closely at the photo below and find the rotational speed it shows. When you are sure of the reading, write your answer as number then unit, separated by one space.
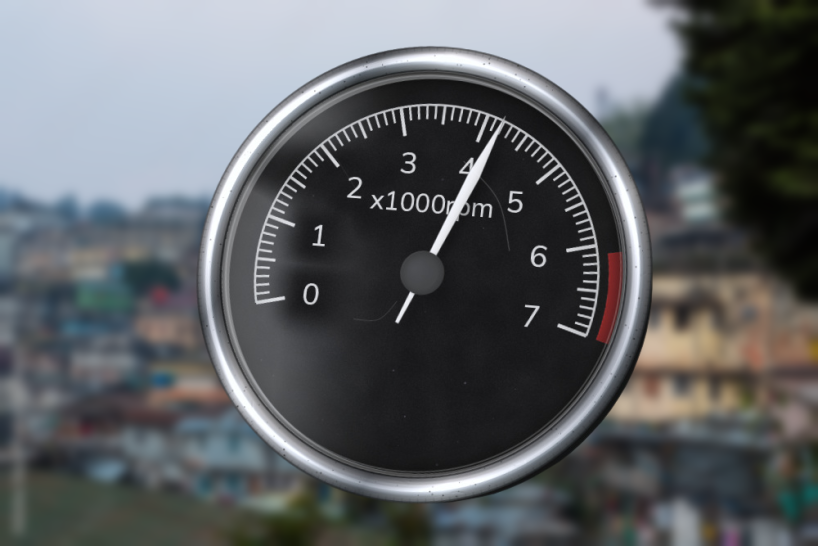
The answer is 4200 rpm
